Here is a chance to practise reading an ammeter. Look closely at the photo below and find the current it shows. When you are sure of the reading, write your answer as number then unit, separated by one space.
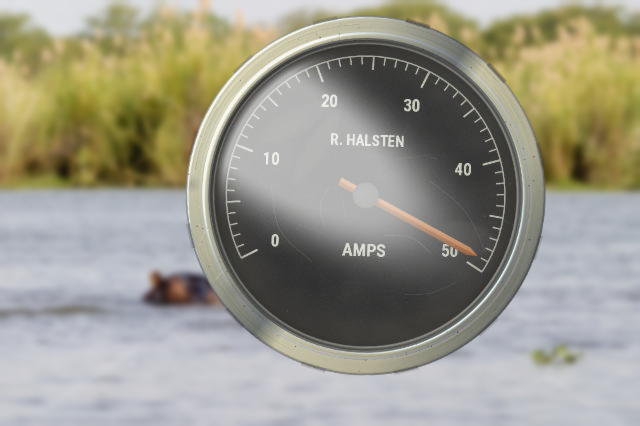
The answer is 49 A
